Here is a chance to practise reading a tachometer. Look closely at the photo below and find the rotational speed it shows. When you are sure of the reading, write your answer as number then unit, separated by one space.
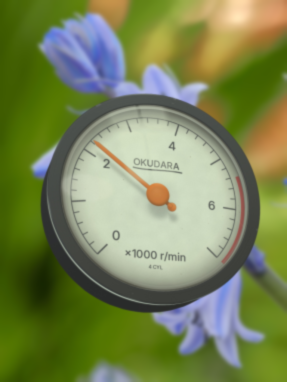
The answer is 2200 rpm
